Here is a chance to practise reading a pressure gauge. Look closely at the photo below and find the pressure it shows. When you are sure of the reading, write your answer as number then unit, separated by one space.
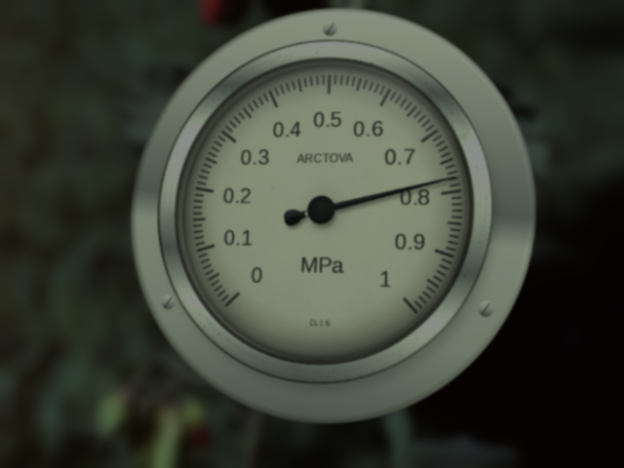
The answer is 0.78 MPa
